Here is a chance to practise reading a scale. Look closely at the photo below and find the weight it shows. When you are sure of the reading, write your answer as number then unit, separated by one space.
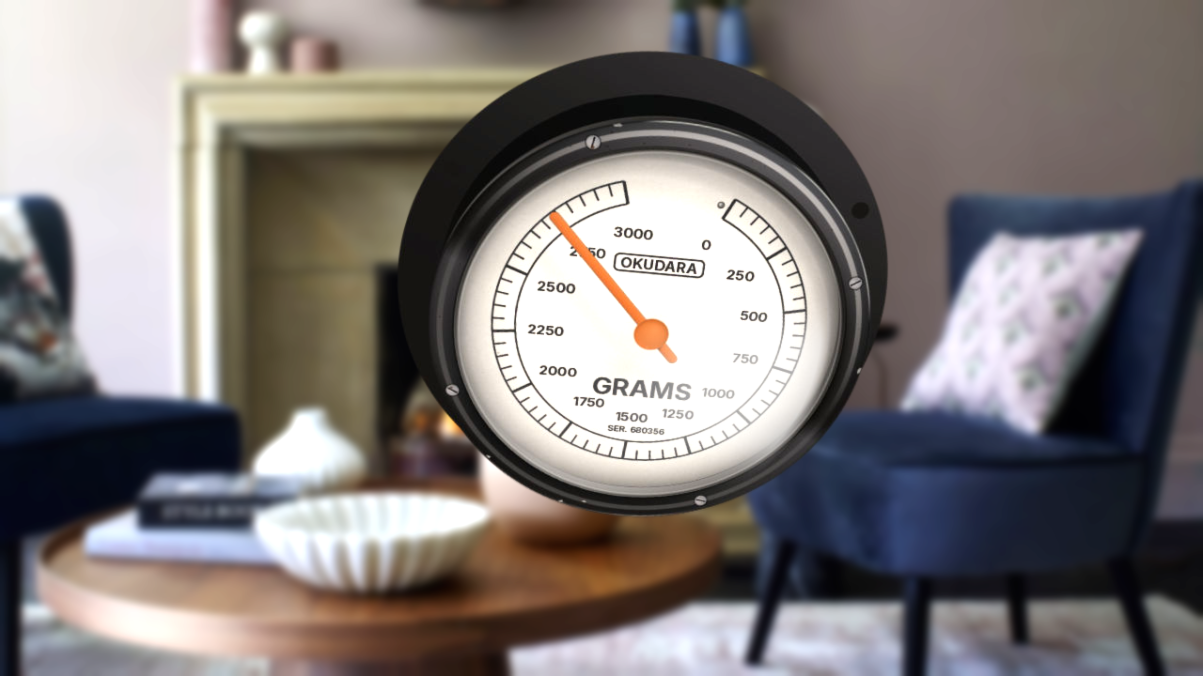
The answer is 2750 g
